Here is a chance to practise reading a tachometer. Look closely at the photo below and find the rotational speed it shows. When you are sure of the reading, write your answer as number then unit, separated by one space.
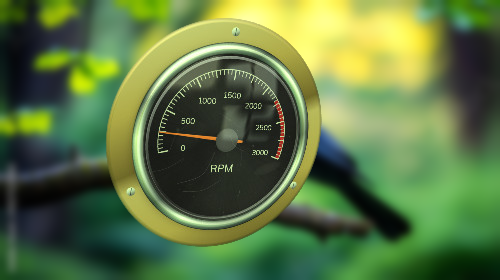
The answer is 250 rpm
